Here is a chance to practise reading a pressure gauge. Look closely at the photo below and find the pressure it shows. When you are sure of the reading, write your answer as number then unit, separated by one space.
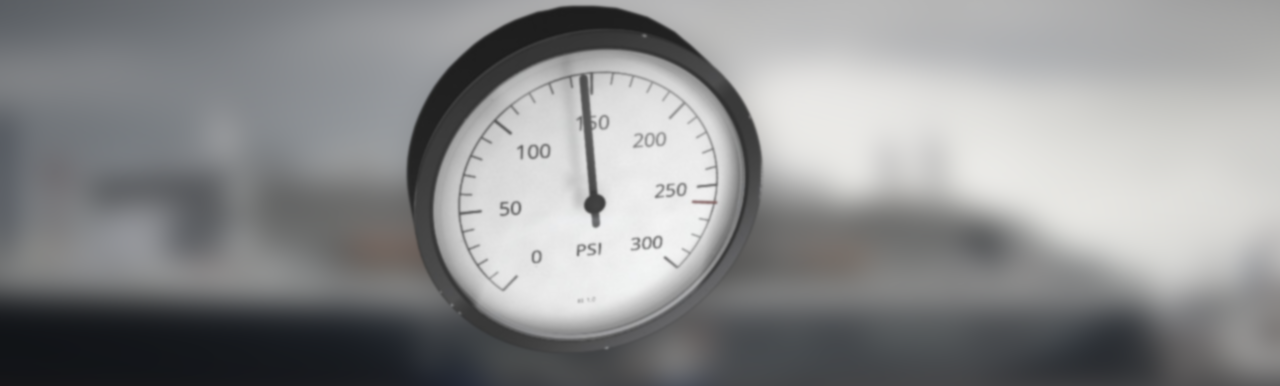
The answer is 145 psi
